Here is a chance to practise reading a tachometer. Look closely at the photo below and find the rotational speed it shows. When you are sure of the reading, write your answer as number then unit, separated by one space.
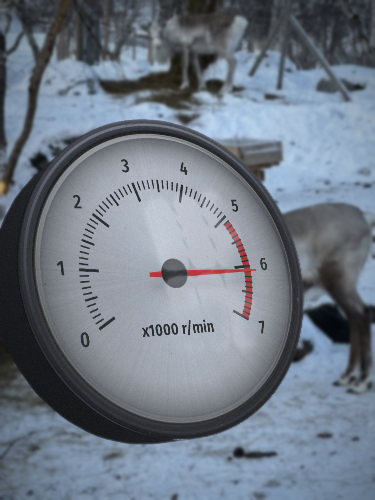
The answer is 6100 rpm
